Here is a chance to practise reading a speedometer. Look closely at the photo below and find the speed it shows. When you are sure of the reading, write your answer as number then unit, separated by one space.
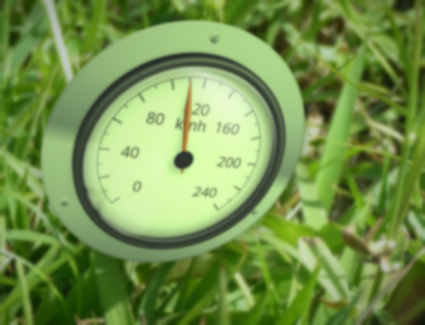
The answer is 110 km/h
